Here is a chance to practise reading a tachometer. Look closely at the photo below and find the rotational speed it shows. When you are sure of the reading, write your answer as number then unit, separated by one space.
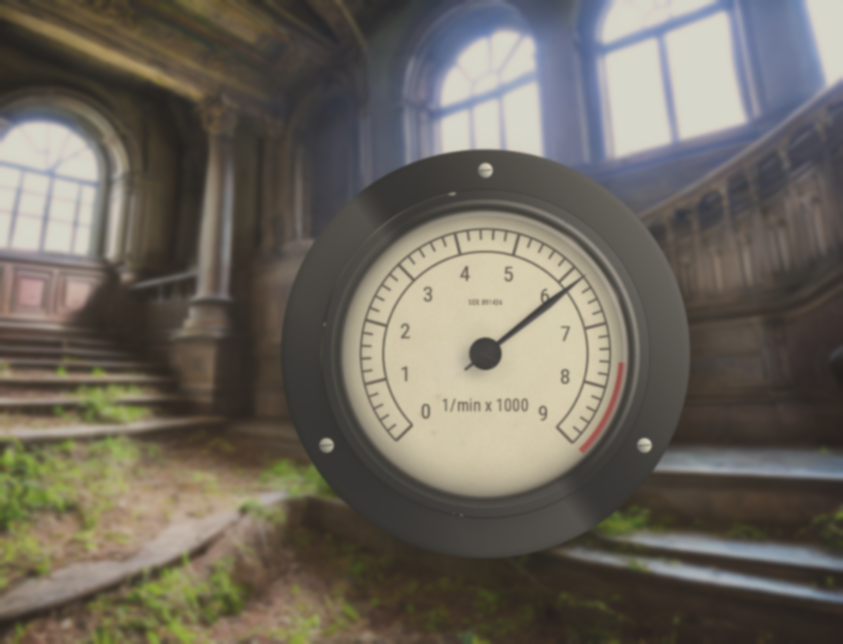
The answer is 6200 rpm
